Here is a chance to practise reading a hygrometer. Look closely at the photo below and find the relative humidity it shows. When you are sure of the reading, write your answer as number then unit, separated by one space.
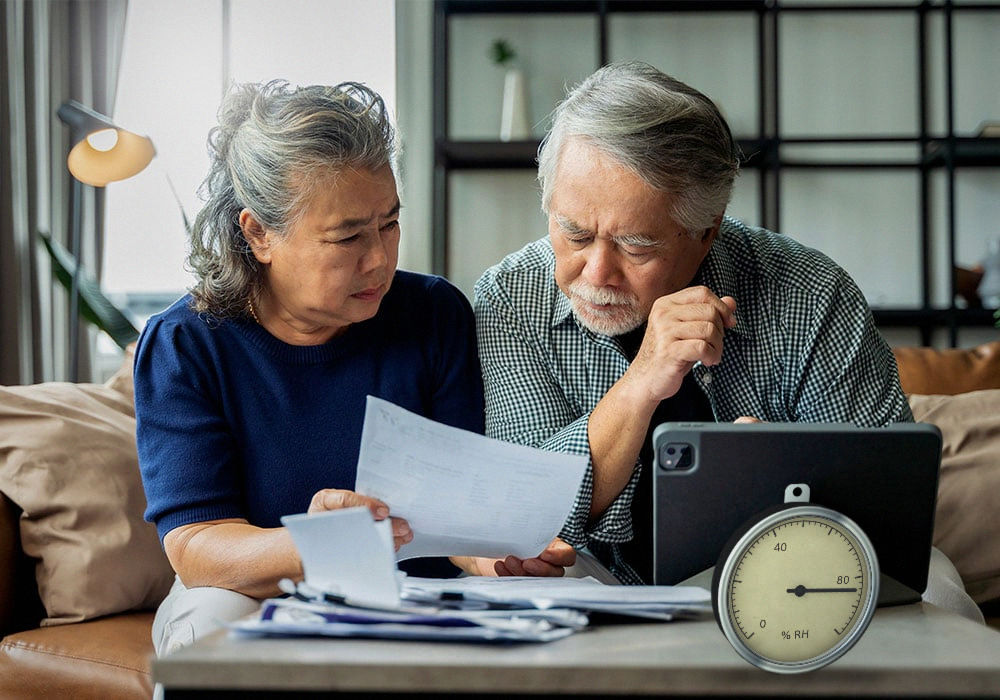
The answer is 84 %
